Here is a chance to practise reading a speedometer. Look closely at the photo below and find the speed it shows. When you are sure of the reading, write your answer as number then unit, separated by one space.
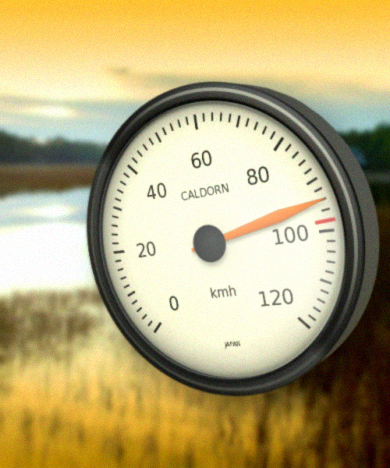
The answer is 94 km/h
